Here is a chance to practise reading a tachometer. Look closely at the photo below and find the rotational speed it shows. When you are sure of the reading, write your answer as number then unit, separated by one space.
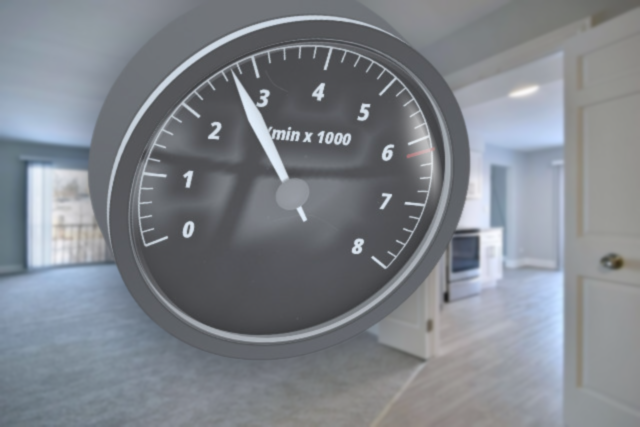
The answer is 2700 rpm
